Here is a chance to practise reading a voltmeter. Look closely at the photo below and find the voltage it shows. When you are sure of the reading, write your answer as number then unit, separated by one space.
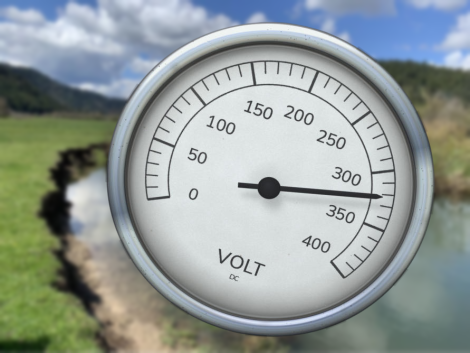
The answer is 320 V
